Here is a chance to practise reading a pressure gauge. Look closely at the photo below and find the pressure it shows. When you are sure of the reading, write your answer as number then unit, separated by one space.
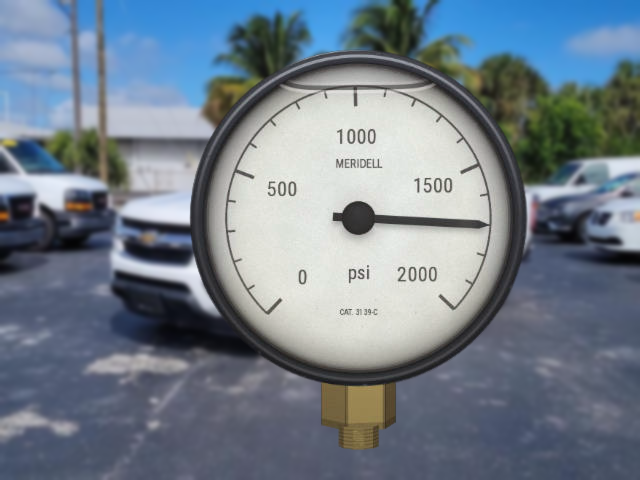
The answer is 1700 psi
